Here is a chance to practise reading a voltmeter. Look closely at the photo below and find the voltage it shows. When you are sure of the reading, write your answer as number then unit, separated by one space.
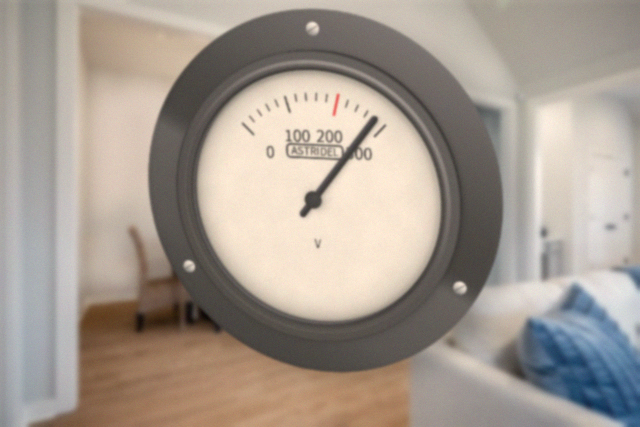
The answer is 280 V
